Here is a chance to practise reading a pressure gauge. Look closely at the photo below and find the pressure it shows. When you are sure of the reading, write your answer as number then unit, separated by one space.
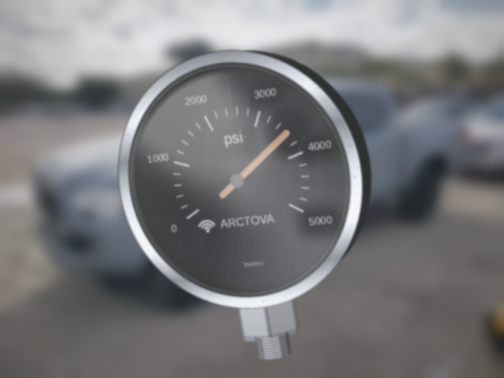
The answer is 3600 psi
